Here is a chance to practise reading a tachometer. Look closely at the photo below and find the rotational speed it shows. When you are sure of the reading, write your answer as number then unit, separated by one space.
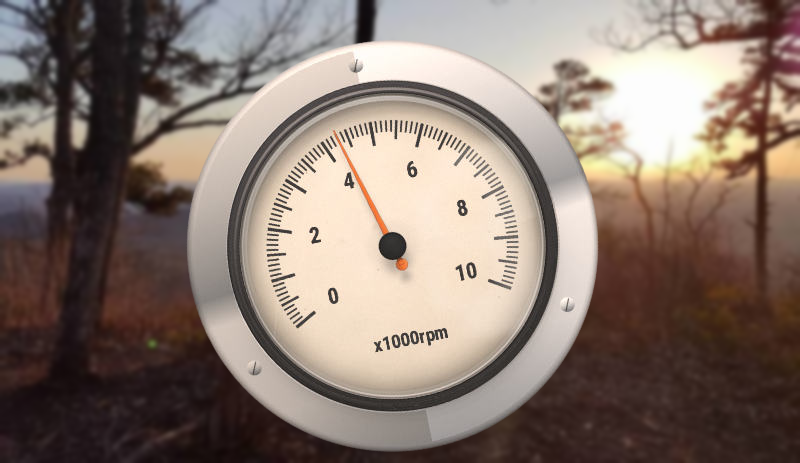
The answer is 4300 rpm
